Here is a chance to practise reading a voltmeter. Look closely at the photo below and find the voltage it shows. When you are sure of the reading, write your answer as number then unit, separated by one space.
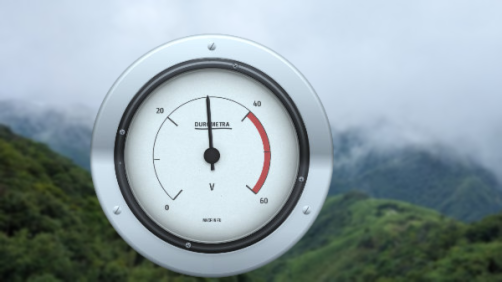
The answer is 30 V
